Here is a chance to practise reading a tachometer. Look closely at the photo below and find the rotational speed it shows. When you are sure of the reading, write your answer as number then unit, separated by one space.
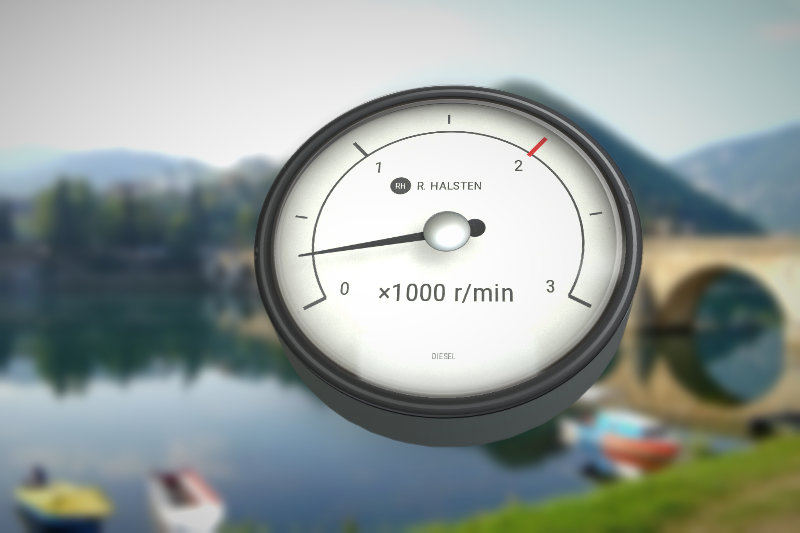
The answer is 250 rpm
